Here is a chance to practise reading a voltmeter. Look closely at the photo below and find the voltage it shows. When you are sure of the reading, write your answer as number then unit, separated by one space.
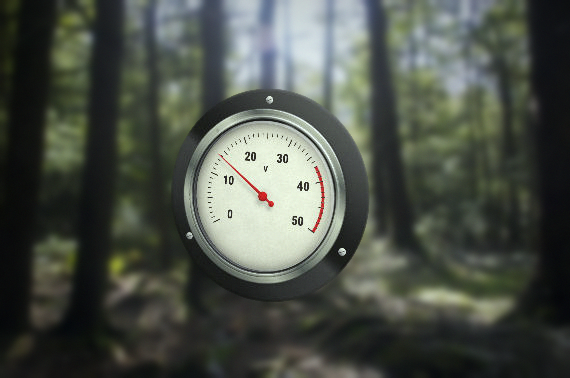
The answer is 14 V
